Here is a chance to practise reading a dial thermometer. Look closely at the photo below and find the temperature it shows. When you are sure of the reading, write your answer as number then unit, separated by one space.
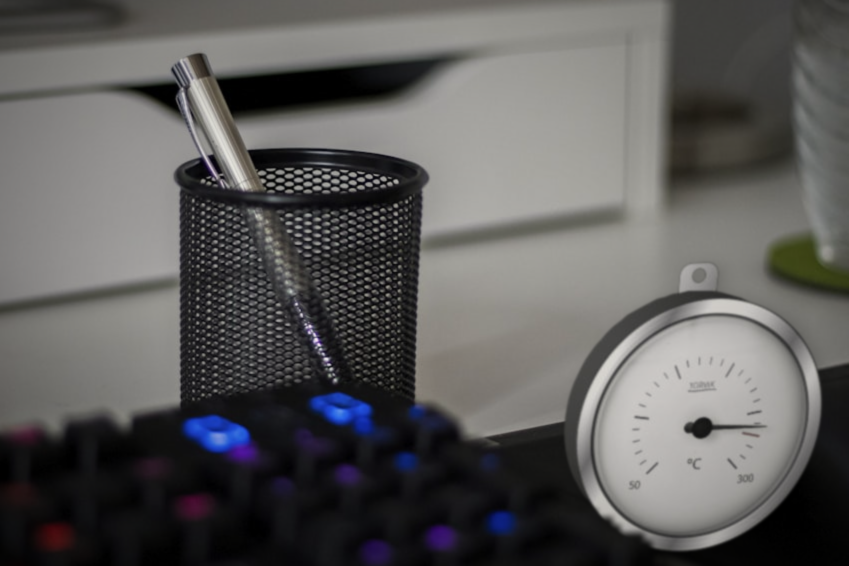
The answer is 260 °C
